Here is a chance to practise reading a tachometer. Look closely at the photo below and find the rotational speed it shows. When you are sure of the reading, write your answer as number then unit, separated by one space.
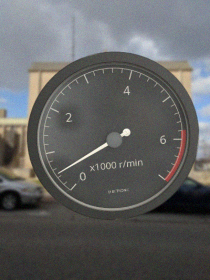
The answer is 500 rpm
